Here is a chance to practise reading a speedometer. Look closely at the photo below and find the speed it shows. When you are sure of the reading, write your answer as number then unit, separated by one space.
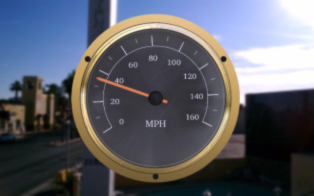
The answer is 35 mph
